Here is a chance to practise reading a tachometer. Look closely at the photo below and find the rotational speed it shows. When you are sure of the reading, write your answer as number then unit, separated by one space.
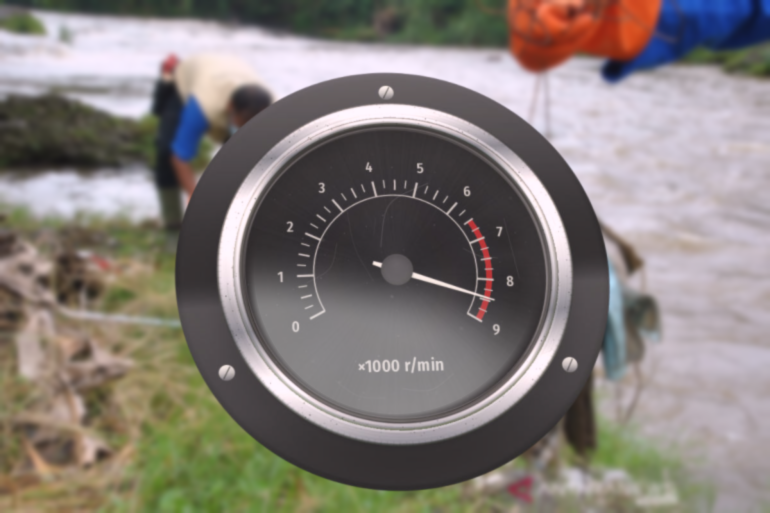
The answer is 8500 rpm
